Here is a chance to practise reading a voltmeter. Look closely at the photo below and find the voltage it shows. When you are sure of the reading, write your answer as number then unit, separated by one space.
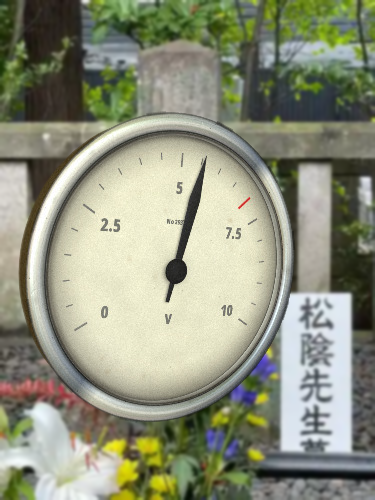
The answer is 5.5 V
